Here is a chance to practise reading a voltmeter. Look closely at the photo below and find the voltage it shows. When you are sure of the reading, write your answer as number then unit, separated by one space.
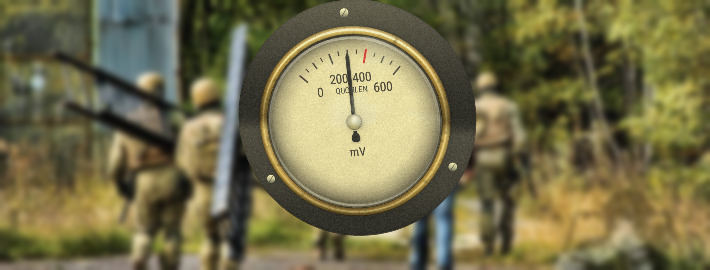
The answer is 300 mV
